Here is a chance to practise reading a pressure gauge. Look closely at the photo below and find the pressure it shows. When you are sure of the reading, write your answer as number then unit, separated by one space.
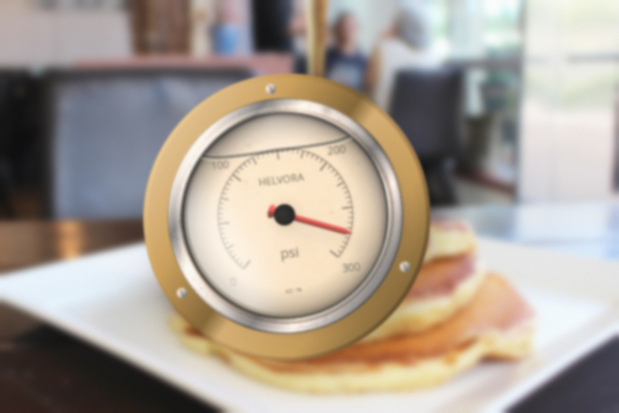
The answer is 275 psi
